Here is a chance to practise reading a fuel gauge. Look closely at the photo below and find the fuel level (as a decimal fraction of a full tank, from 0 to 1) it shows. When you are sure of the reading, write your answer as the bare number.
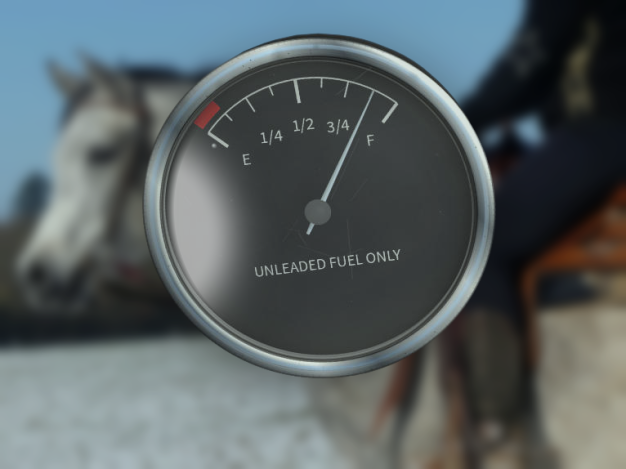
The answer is 0.875
